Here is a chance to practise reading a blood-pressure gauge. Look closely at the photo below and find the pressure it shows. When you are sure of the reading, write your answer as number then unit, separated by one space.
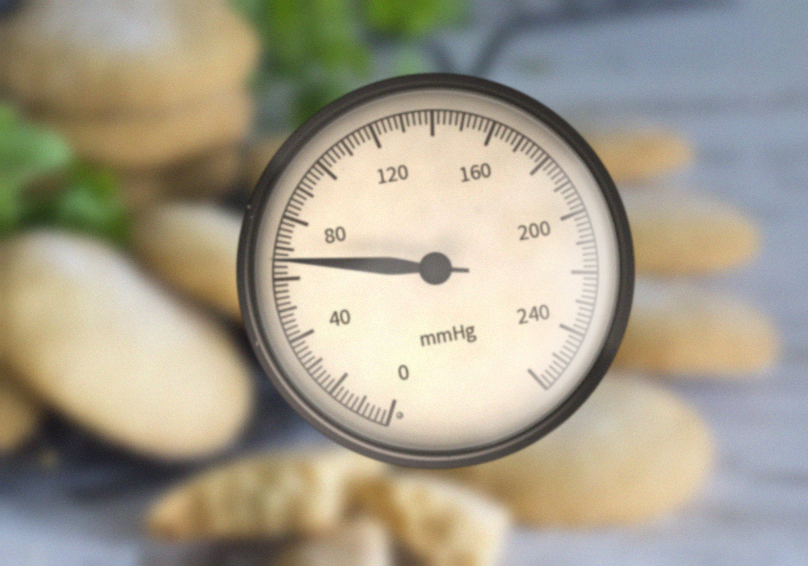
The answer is 66 mmHg
